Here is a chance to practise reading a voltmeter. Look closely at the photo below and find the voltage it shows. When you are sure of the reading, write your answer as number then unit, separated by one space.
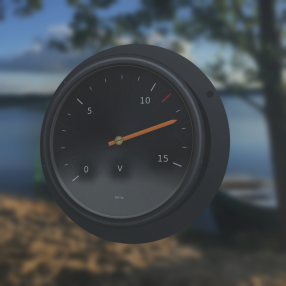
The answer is 12.5 V
